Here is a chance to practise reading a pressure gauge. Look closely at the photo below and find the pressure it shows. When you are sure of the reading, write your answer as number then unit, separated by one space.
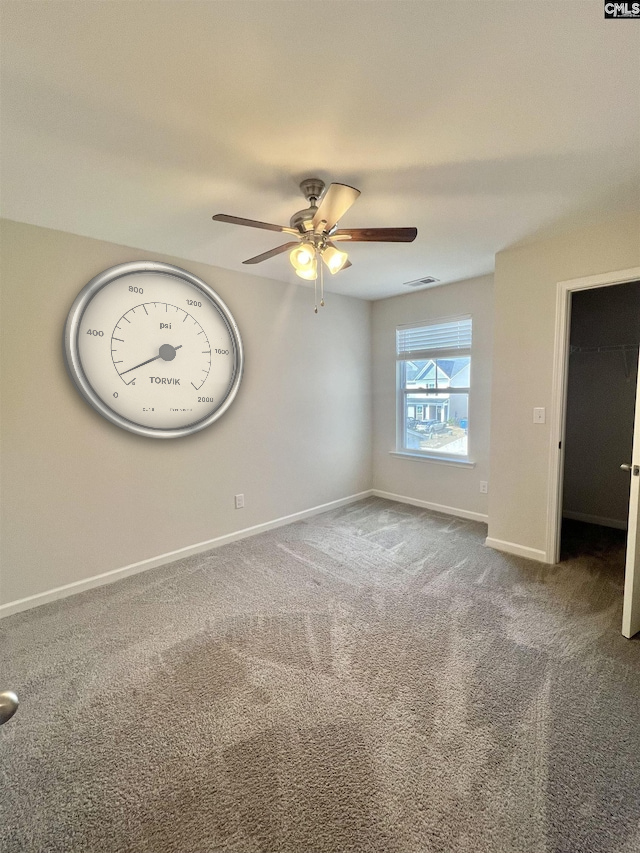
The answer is 100 psi
